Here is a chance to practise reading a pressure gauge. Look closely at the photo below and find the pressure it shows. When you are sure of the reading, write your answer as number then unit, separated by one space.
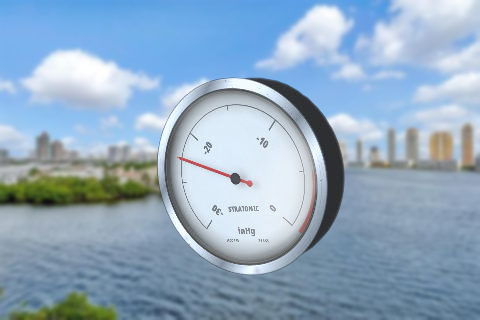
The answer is -22.5 inHg
